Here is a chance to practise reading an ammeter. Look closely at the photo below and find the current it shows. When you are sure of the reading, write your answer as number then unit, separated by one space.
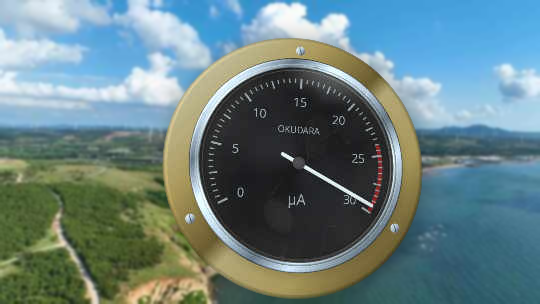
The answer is 29.5 µA
